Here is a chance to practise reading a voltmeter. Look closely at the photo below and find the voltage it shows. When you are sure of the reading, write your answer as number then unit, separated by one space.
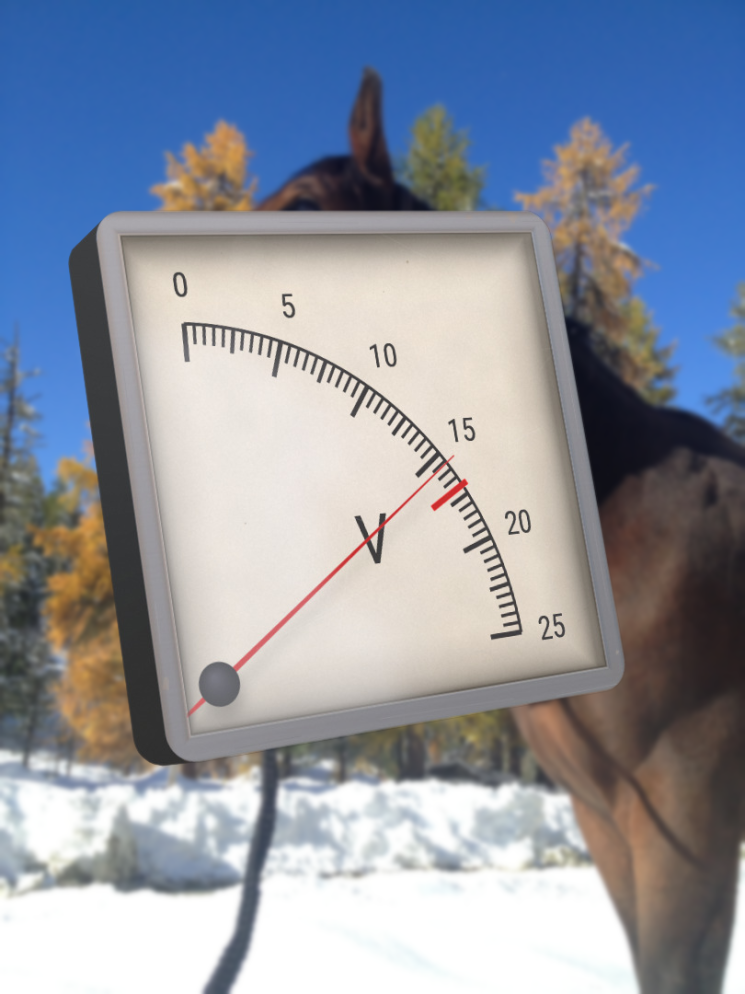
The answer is 15.5 V
